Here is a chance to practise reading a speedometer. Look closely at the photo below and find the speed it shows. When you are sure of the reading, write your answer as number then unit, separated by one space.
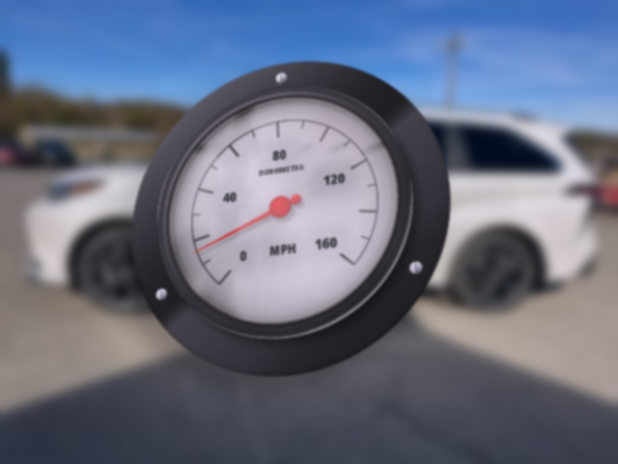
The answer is 15 mph
